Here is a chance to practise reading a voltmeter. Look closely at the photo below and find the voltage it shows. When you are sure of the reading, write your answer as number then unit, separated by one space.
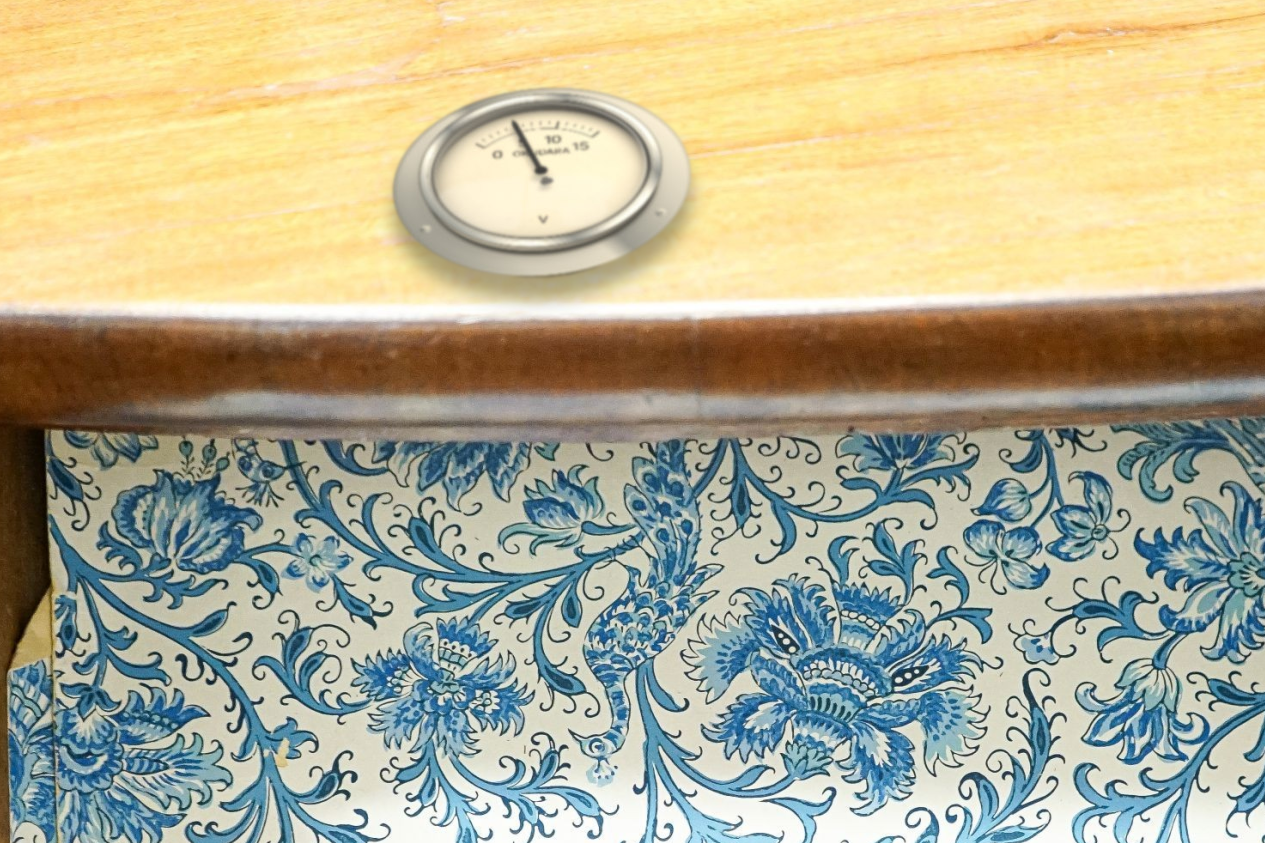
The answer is 5 V
